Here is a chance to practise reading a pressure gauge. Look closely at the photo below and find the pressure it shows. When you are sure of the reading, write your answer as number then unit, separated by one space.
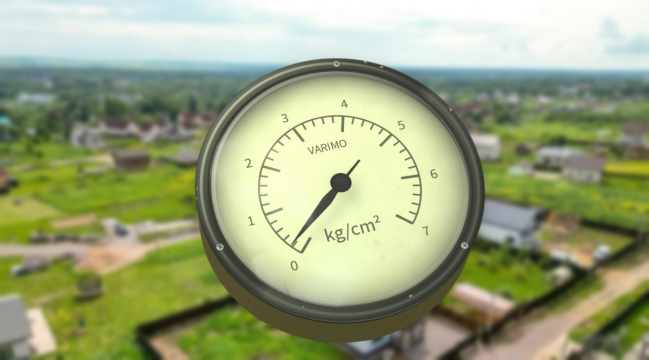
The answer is 0.2 kg/cm²
